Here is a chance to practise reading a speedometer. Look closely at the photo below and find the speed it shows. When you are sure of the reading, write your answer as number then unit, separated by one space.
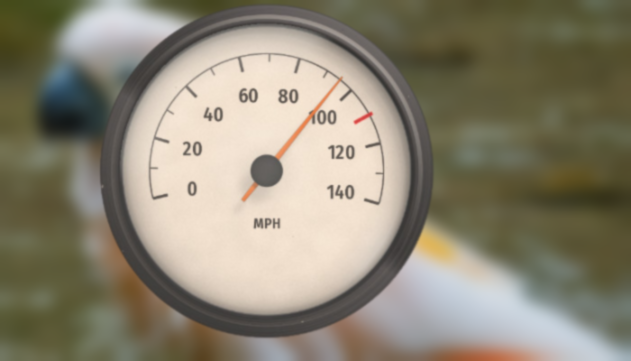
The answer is 95 mph
